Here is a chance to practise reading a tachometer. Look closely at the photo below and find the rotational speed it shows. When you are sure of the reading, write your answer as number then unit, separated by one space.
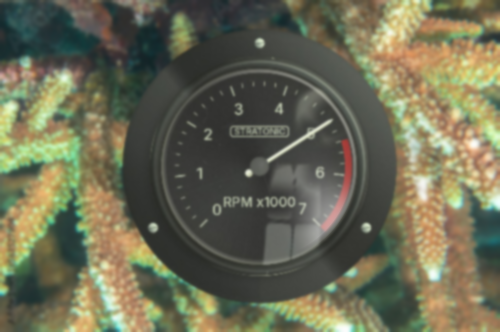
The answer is 5000 rpm
